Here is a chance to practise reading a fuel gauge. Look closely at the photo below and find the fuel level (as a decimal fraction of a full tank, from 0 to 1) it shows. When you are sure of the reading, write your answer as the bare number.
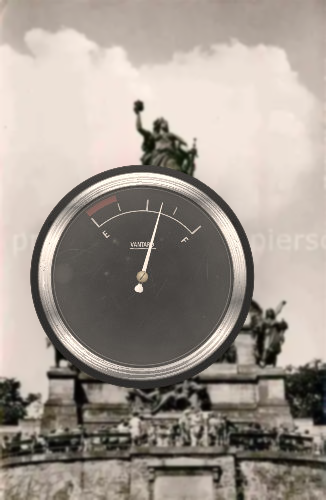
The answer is 0.625
